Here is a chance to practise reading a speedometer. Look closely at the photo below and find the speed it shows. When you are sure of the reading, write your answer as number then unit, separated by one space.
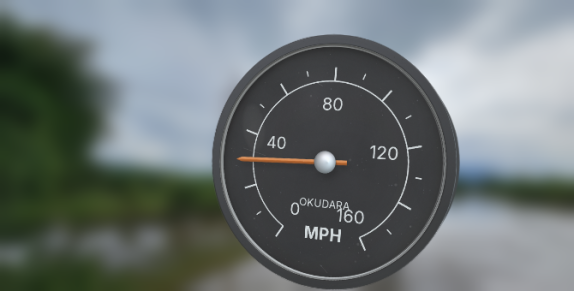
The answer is 30 mph
